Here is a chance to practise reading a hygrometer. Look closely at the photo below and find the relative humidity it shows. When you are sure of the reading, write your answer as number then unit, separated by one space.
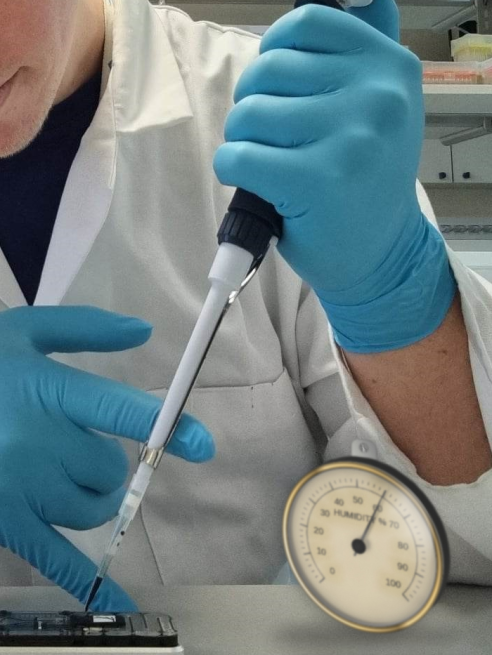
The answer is 60 %
